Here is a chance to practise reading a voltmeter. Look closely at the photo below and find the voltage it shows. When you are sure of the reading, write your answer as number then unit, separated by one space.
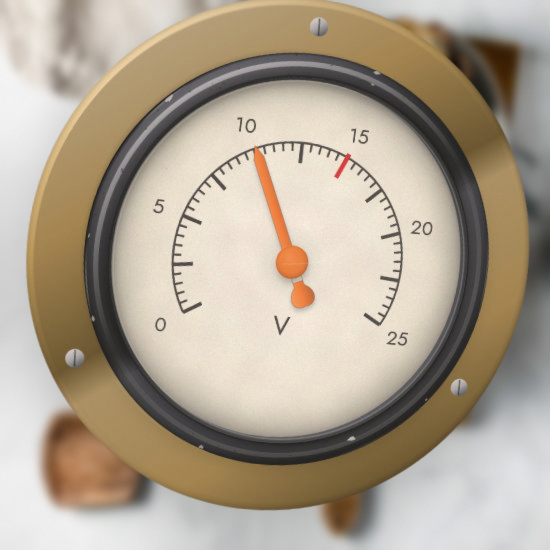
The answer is 10 V
